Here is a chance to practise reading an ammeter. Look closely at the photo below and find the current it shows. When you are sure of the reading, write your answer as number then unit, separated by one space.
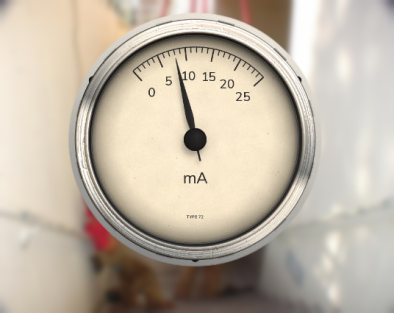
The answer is 8 mA
